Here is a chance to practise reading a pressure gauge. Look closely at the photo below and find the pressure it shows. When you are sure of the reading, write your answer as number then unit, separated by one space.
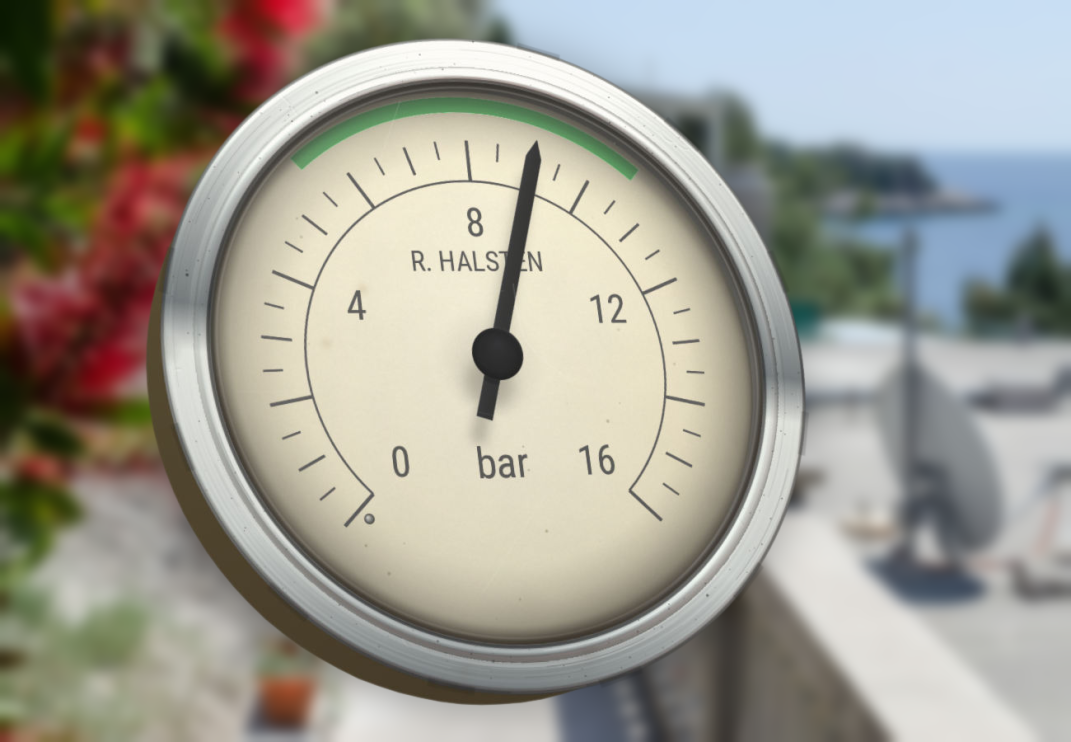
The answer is 9 bar
